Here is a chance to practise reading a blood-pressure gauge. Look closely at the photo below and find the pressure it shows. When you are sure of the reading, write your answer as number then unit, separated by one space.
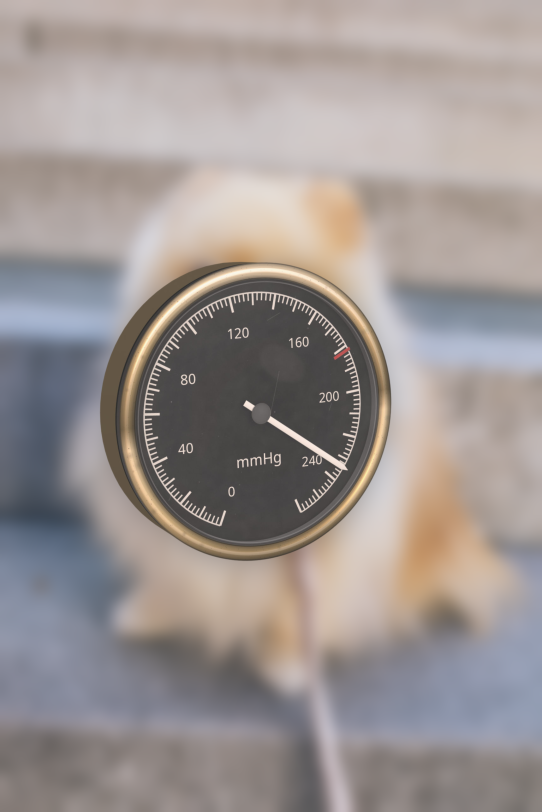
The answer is 234 mmHg
